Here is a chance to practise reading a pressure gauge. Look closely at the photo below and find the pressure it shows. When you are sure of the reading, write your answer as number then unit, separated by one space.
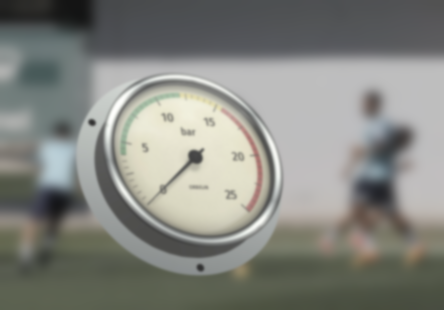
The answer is 0 bar
